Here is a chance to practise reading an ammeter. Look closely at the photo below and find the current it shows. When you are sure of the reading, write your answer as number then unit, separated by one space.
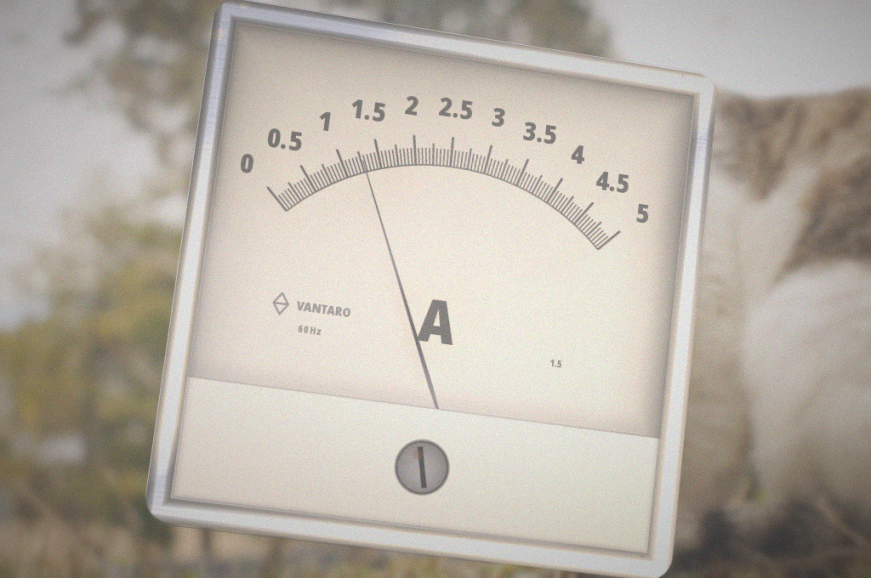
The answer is 1.25 A
